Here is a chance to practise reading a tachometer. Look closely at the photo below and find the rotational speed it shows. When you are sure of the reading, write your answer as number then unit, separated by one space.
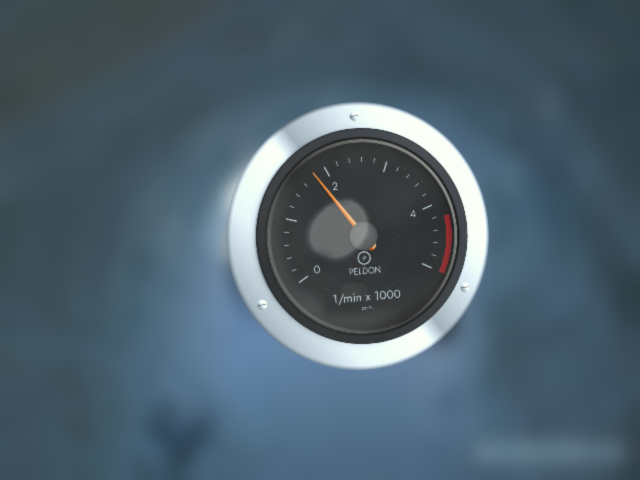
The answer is 1800 rpm
